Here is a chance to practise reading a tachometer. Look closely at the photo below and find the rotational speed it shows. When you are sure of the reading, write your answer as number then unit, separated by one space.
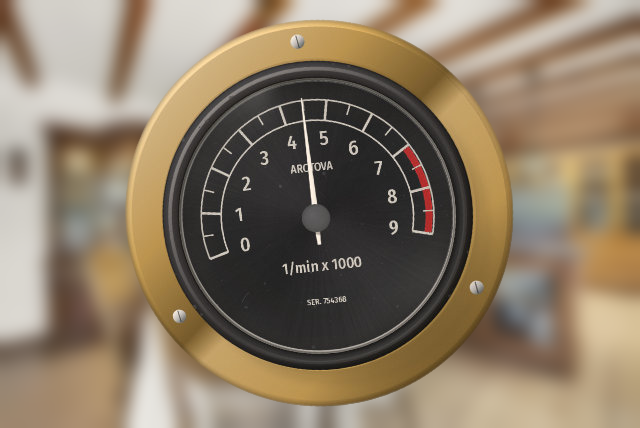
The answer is 4500 rpm
